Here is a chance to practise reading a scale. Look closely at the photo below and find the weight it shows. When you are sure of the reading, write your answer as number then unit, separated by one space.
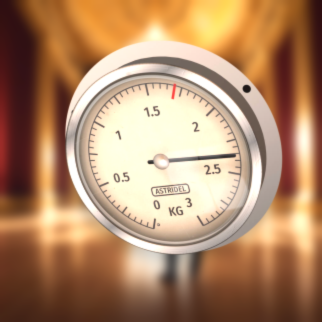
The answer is 2.35 kg
